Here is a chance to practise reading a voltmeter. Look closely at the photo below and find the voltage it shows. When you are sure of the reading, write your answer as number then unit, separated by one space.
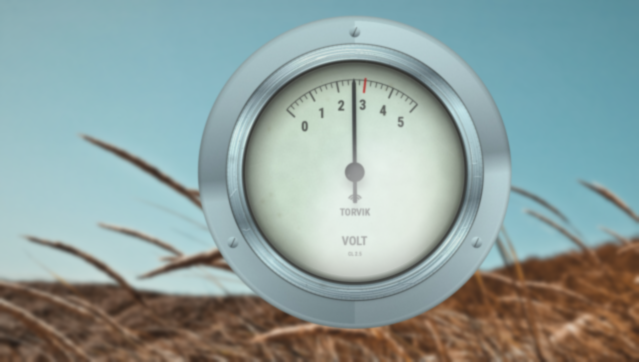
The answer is 2.6 V
